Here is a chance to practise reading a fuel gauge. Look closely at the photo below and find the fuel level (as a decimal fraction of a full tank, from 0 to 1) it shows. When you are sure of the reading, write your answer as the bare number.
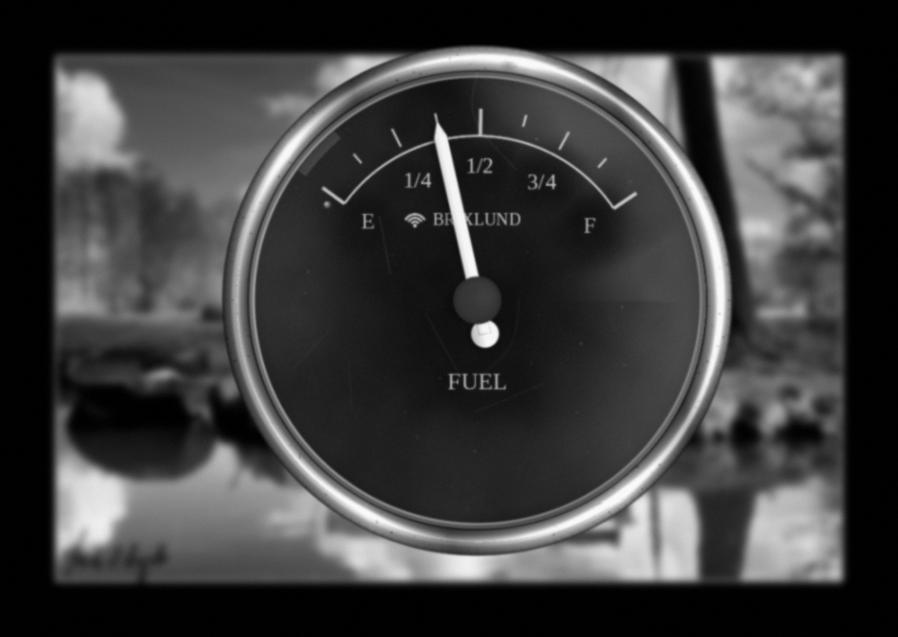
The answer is 0.375
